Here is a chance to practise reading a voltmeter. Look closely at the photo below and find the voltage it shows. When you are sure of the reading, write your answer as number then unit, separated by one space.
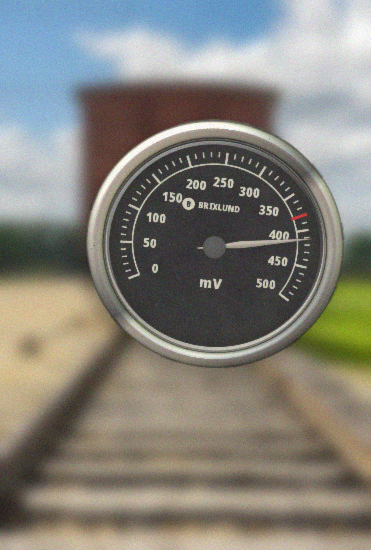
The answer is 410 mV
